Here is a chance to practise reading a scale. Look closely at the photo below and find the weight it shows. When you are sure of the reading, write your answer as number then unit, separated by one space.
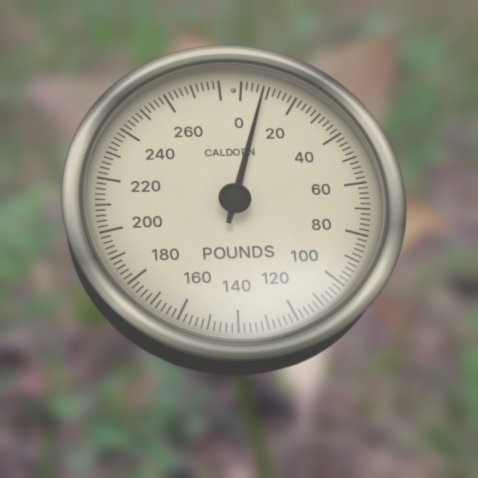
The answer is 8 lb
